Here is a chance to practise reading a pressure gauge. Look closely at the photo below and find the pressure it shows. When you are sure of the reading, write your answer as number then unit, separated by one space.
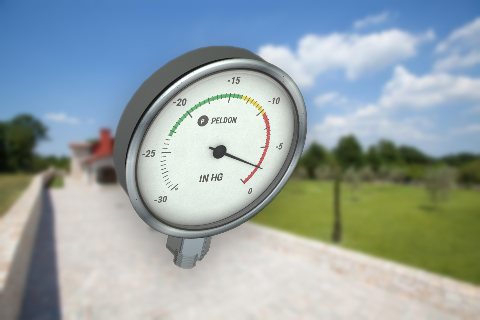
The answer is -2.5 inHg
